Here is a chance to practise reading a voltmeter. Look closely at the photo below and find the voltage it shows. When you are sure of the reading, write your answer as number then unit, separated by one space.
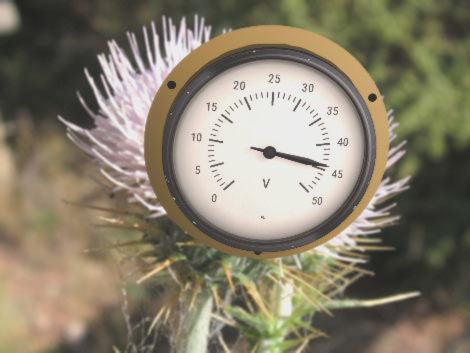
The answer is 44 V
